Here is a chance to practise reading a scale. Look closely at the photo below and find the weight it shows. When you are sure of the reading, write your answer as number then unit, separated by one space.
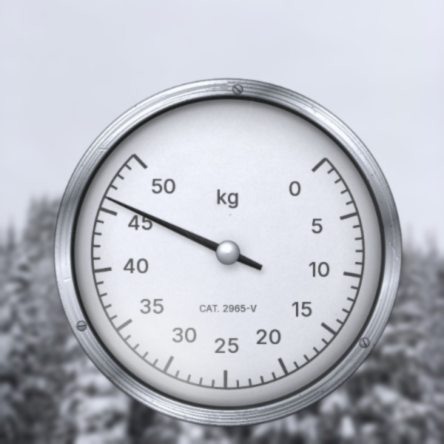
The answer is 46 kg
